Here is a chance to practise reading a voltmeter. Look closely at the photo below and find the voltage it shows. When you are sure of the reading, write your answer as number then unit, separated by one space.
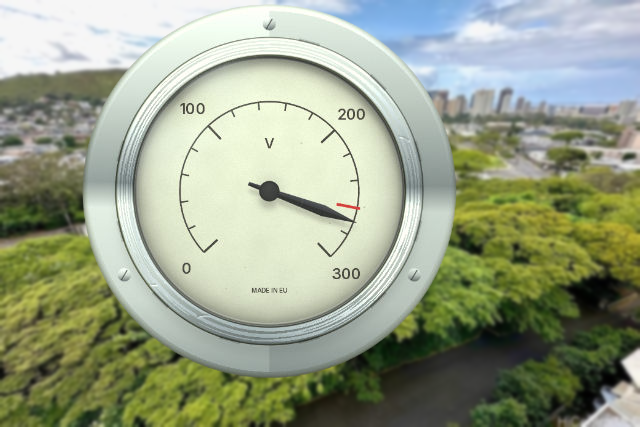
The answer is 270 V
